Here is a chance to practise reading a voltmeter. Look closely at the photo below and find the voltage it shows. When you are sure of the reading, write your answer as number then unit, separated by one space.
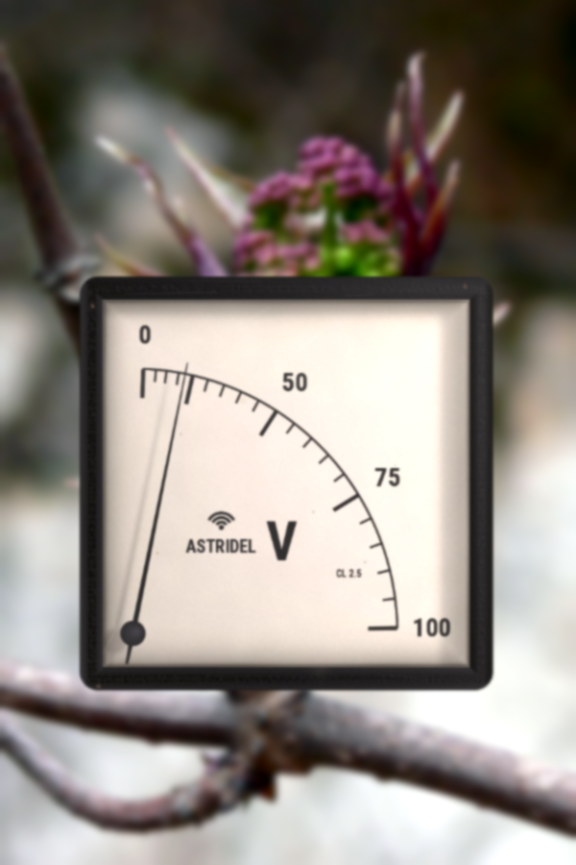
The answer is 22.5 V
